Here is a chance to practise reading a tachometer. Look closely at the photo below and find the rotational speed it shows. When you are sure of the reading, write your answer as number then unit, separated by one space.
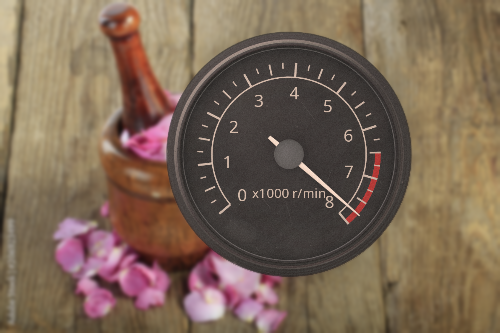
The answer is 7750 rpm
